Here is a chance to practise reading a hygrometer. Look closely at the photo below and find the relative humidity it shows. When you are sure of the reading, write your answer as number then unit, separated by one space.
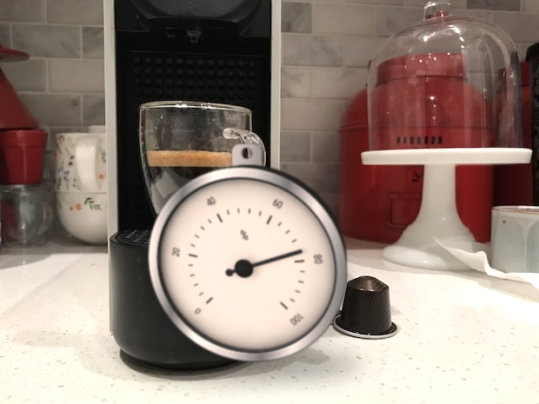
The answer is 76 %
